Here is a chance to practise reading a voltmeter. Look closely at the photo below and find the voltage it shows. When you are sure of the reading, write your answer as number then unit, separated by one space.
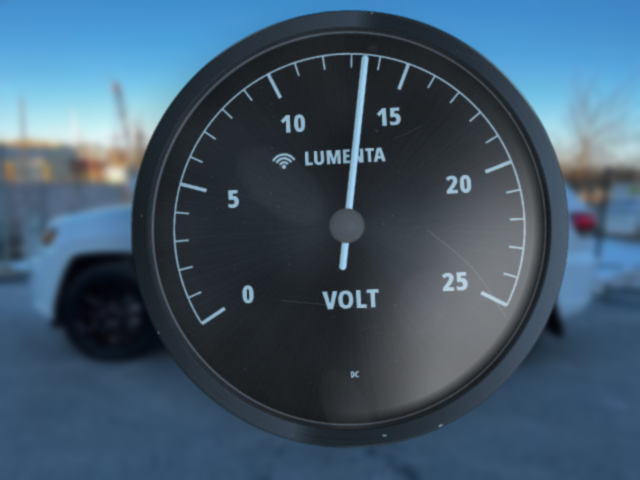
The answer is 13.5 V
